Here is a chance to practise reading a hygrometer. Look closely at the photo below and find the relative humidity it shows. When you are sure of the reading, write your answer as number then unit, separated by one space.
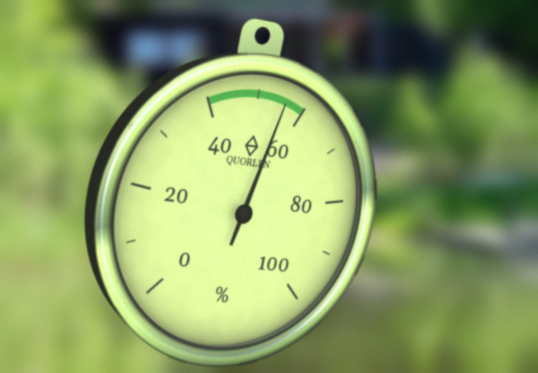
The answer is 55 %
